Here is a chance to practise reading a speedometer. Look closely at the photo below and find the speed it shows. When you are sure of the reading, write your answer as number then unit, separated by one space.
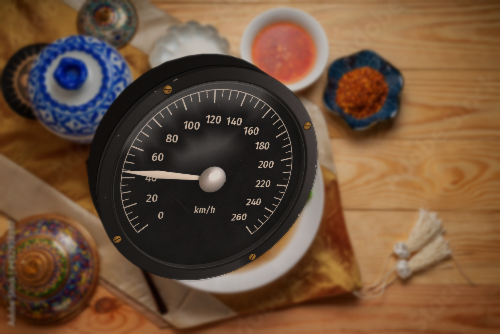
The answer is 45 km/h
